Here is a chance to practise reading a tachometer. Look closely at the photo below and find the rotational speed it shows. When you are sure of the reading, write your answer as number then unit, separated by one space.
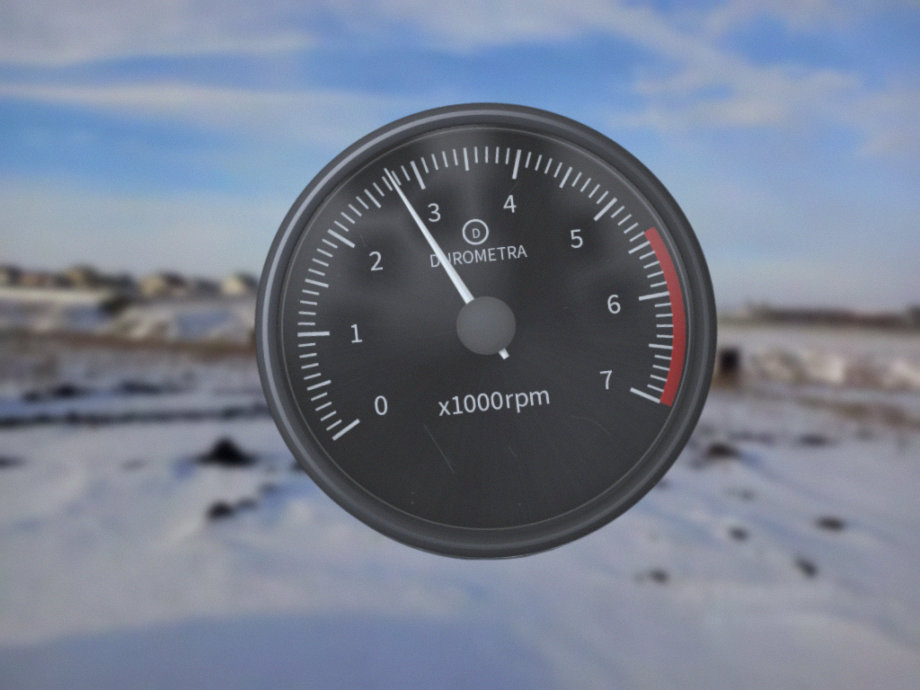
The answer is 2750 rpm
